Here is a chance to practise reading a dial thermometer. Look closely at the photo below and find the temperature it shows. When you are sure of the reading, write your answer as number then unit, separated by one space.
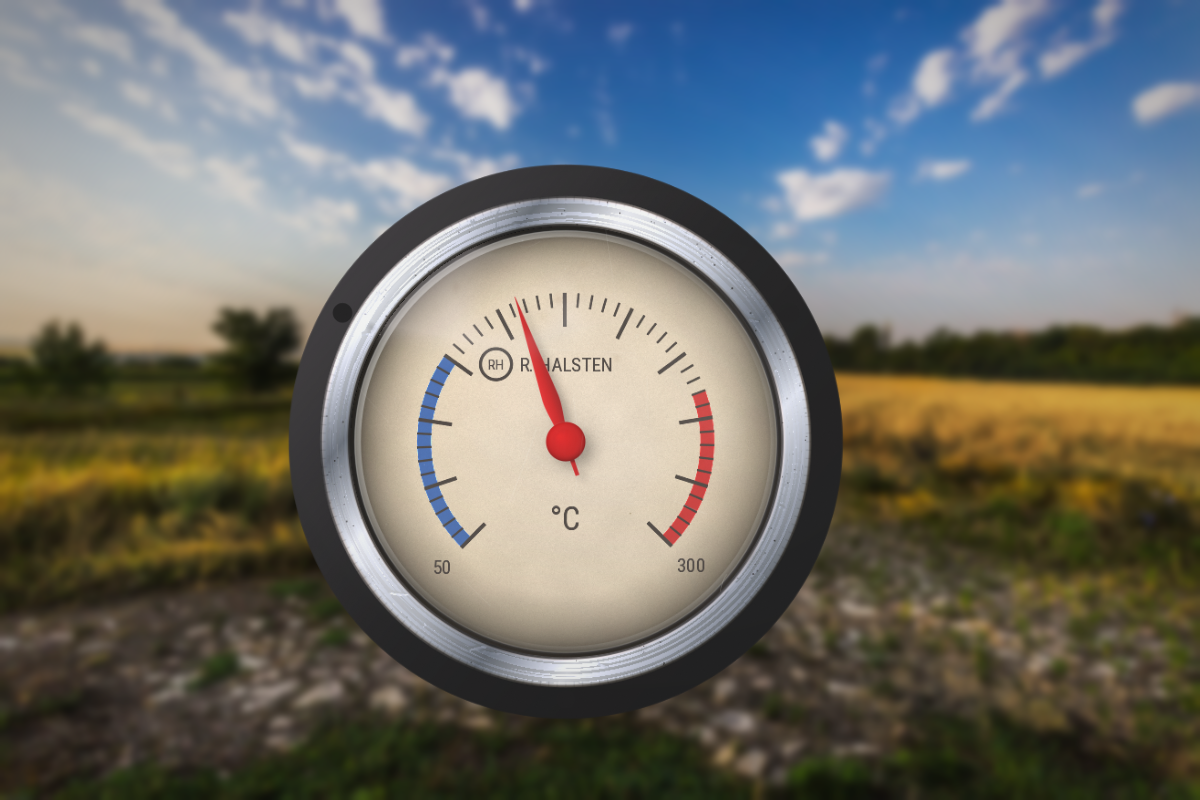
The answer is 157.5 °C
